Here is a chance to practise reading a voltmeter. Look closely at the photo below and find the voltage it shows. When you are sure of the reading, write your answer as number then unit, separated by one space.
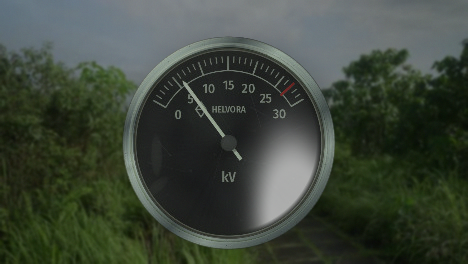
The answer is 6 kV
